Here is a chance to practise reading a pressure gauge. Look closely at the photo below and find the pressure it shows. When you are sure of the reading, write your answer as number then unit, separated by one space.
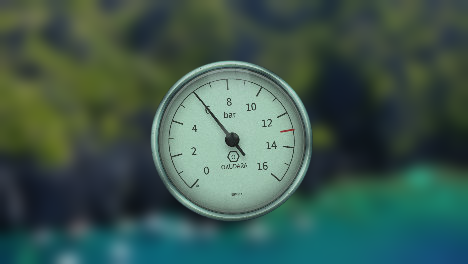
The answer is 6 bar
